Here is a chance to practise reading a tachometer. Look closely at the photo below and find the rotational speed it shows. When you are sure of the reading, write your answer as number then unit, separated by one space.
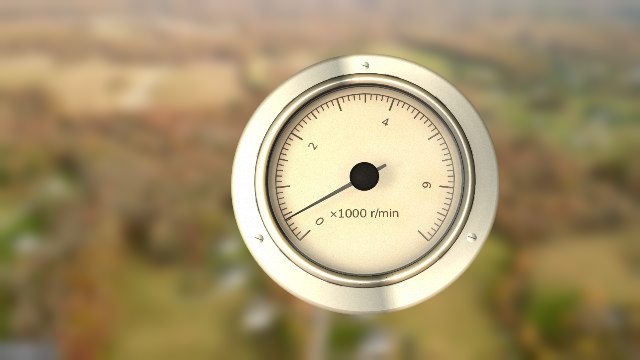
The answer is 400 rpm
